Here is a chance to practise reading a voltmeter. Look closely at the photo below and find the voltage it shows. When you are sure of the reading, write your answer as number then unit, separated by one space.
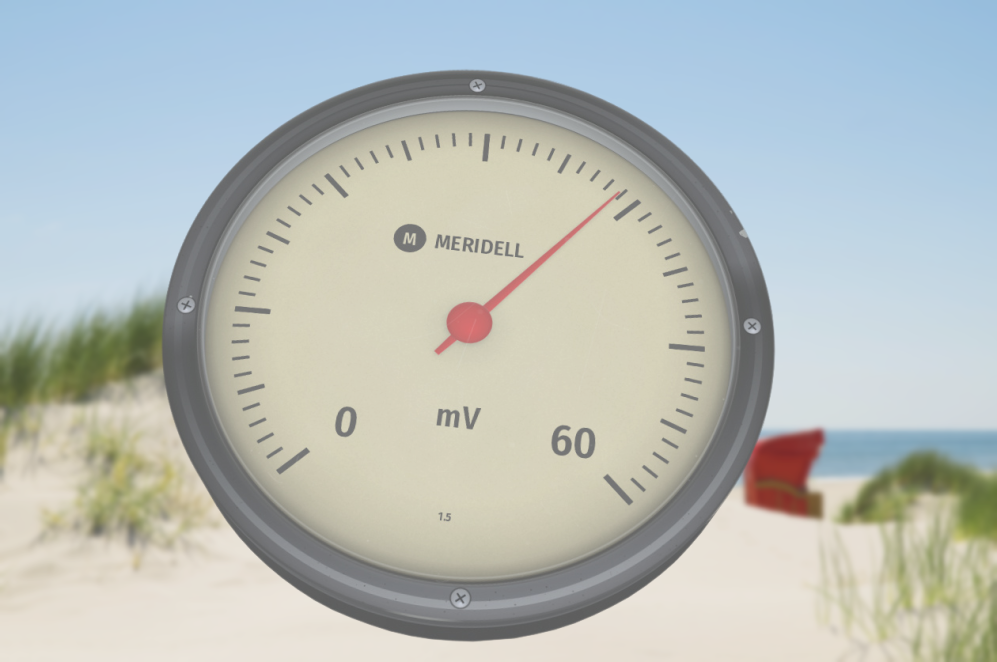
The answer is 39 mV
